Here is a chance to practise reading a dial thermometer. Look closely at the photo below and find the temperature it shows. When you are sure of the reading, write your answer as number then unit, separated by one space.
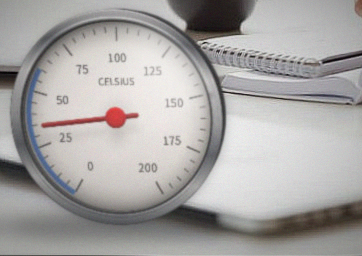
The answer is 35 °C
